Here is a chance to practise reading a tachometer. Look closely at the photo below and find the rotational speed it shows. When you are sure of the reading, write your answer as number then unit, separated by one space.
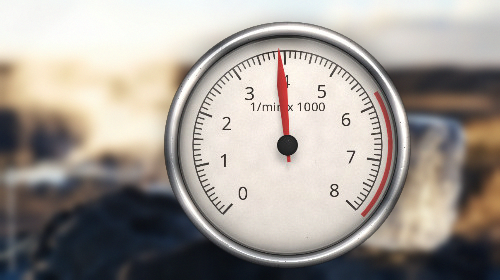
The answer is 3900 rpm
